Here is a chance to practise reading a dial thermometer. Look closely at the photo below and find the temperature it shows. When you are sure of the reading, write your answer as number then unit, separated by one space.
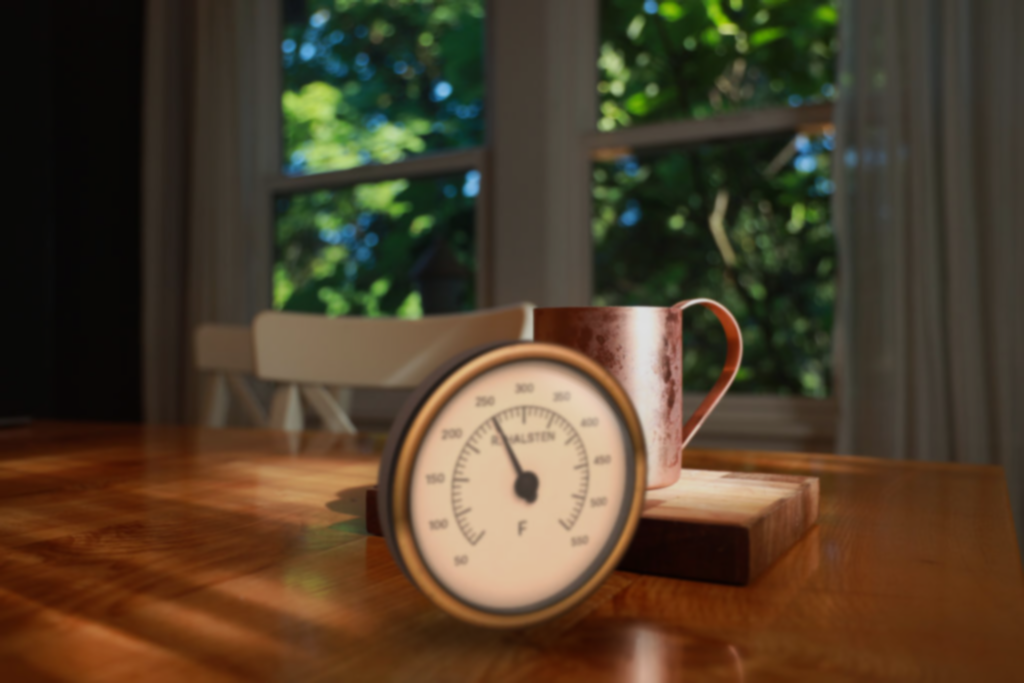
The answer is 250 °F
